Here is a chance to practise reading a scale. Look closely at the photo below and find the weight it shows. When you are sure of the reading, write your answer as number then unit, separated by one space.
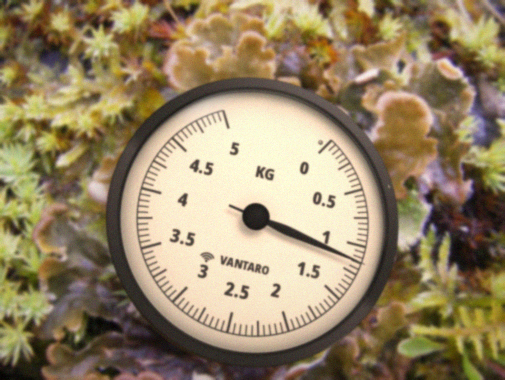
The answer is 1.15 kg
